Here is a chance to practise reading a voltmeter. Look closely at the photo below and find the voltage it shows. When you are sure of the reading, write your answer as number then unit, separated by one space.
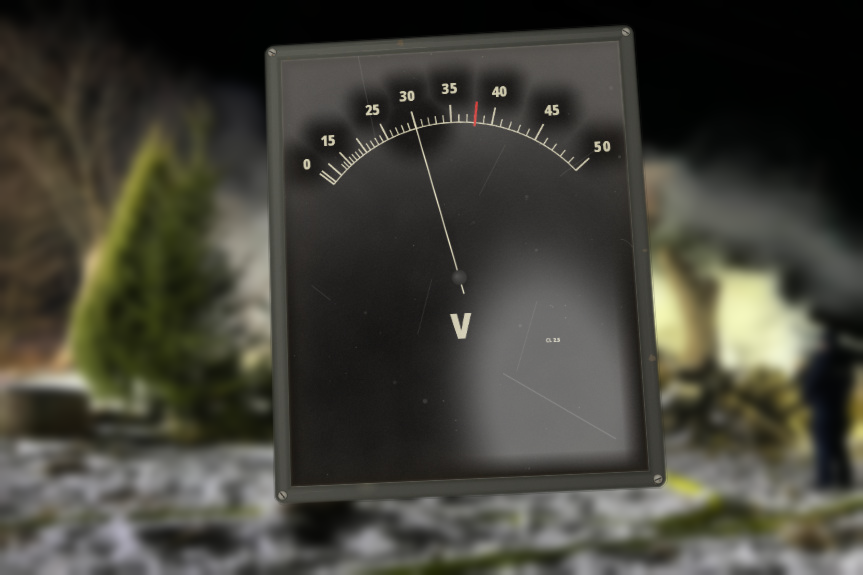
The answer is 30 V
